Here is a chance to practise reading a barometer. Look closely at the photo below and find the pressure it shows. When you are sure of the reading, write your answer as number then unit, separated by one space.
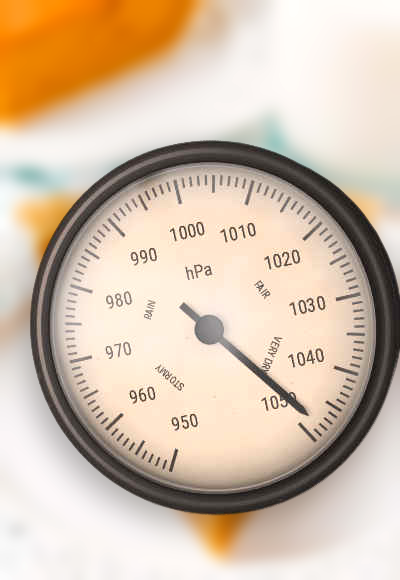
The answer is 1048 hPa
